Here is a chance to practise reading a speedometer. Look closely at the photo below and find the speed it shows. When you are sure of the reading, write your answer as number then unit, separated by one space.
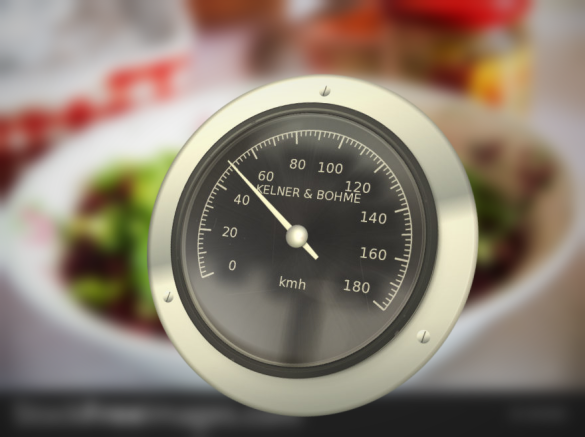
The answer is 50 km/h
